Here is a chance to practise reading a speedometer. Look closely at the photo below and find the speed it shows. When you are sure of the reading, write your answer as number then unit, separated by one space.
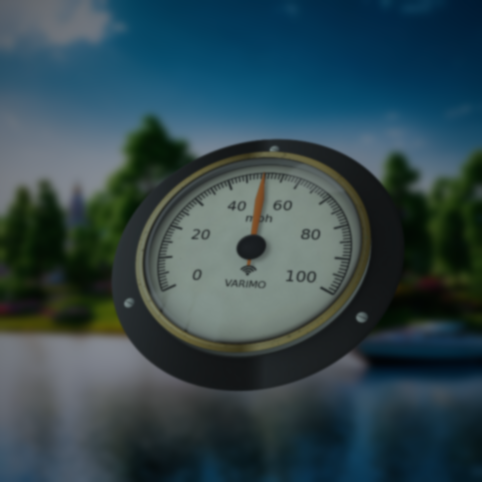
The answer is 50 mph
